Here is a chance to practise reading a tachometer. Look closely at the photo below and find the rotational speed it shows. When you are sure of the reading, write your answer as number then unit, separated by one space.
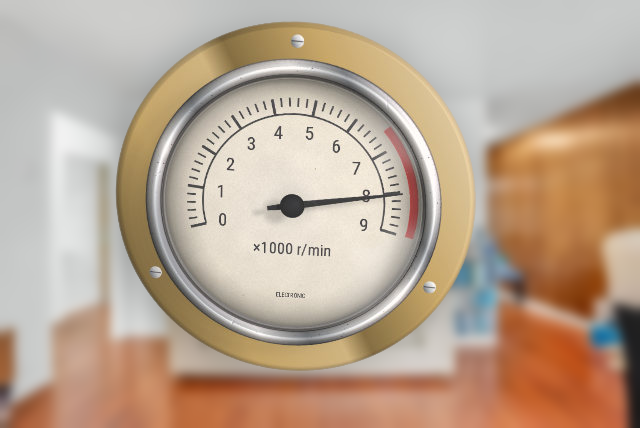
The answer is 8000 rpm
